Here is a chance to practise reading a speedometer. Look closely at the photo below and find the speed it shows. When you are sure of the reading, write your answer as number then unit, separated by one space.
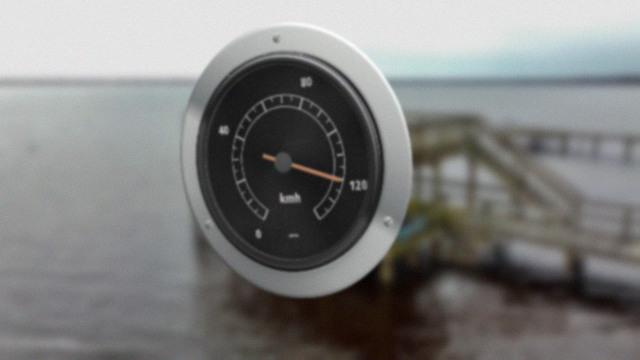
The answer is 120 km/h
